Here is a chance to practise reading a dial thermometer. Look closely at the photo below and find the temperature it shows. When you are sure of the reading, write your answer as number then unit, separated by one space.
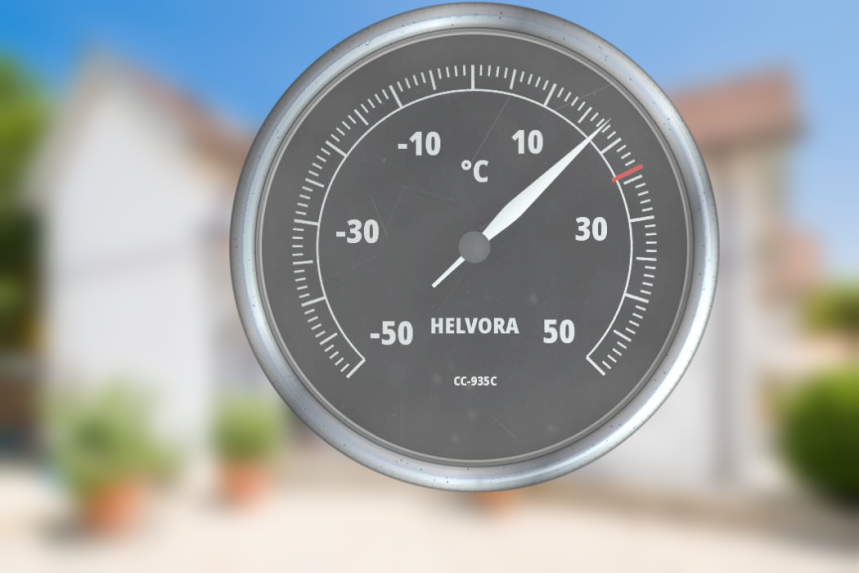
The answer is 17.5 °C
